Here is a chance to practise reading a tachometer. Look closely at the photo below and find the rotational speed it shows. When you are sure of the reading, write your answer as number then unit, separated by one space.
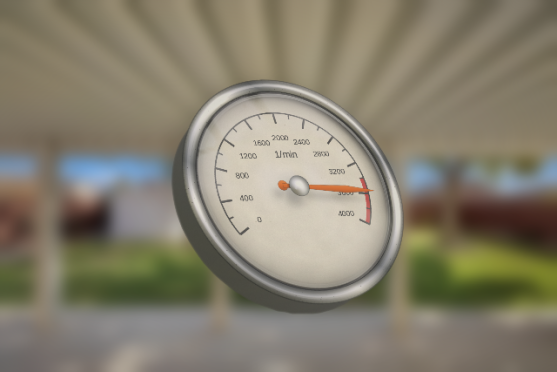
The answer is 3600 rpm
